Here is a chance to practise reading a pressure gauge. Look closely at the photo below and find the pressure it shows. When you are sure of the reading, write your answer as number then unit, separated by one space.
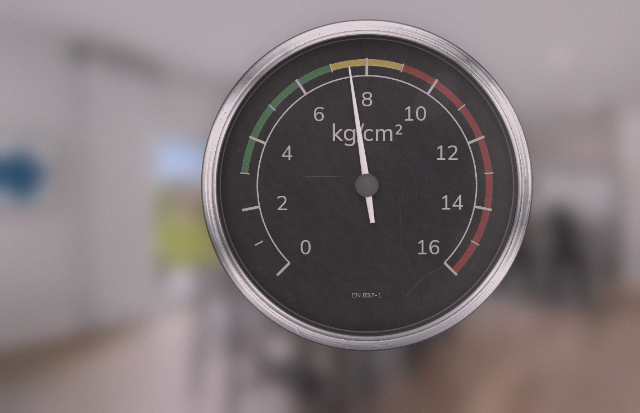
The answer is 7.5 kg/cm²
